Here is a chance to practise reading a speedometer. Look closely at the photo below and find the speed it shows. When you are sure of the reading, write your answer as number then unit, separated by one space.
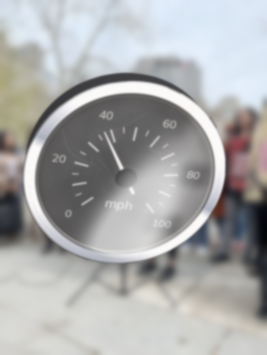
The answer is 37.5 mph
